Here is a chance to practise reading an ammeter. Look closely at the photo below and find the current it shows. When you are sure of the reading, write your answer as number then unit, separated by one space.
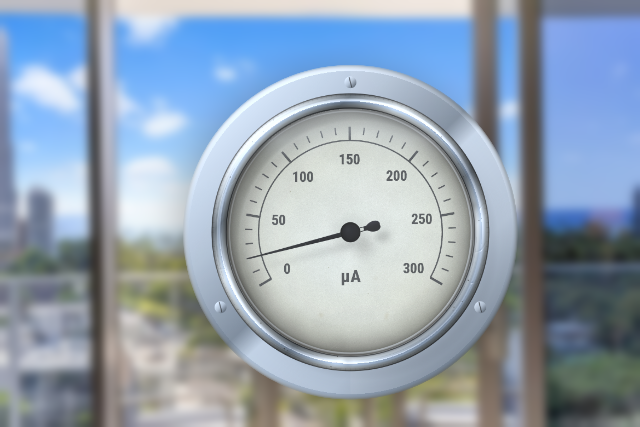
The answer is 20 µA
